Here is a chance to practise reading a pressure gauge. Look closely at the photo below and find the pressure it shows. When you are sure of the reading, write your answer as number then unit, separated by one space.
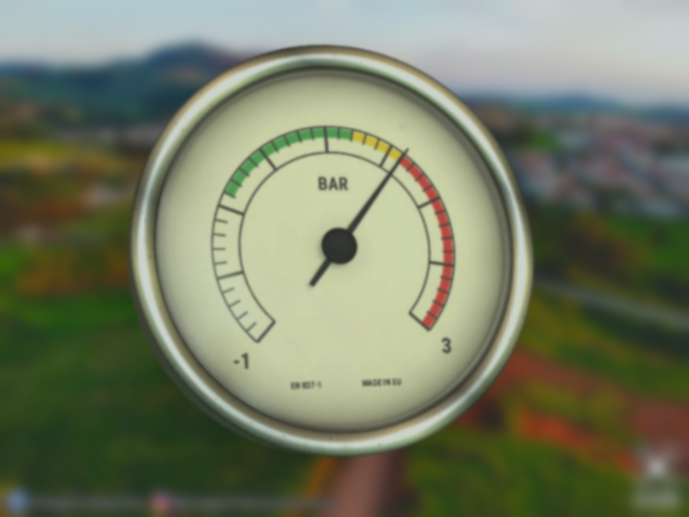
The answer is 1.6 bar
